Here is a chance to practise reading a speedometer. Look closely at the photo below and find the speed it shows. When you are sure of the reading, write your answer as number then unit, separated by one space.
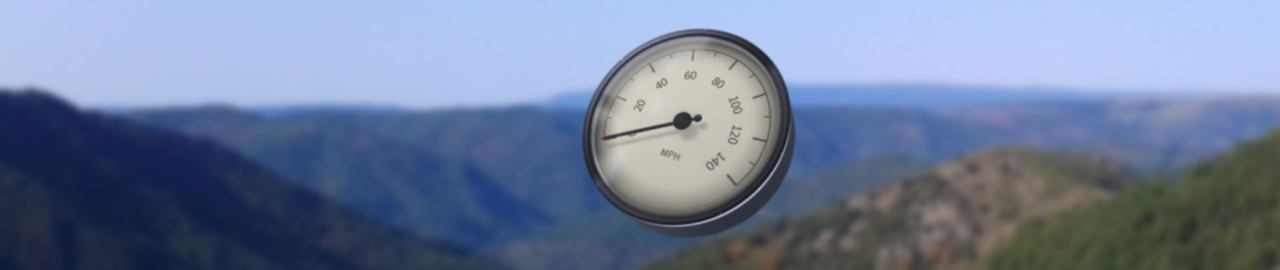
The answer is 0 mph
